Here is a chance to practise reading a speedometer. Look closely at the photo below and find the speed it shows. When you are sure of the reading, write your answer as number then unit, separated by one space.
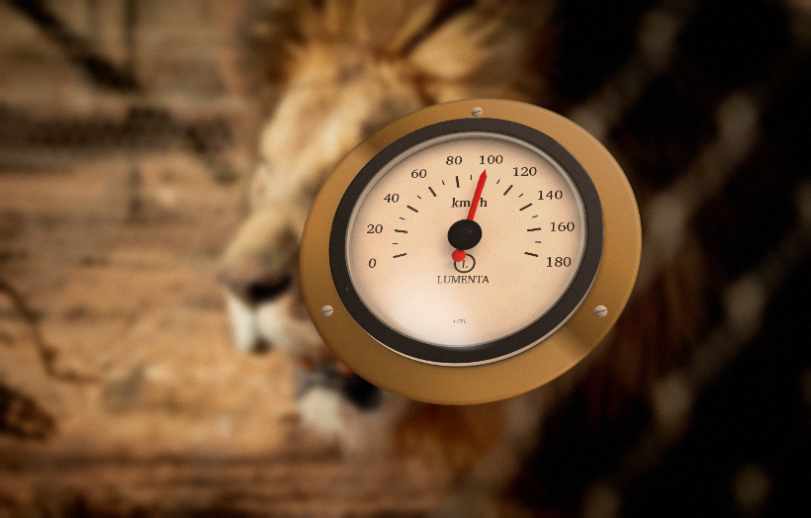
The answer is 100 km/h
